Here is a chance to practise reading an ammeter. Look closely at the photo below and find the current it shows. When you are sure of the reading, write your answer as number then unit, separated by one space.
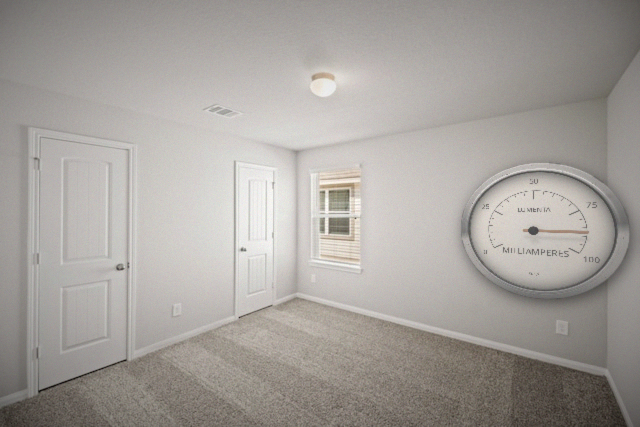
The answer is 87.5 mA
